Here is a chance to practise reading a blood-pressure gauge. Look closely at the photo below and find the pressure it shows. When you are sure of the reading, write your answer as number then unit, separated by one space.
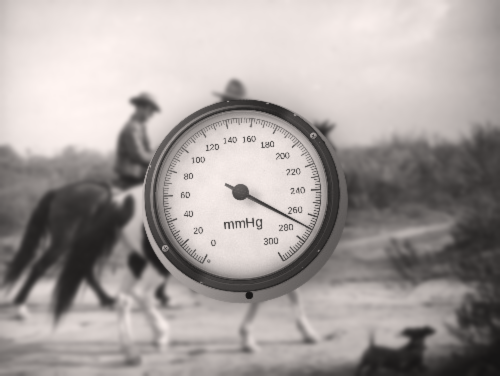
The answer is 270 mmHg
